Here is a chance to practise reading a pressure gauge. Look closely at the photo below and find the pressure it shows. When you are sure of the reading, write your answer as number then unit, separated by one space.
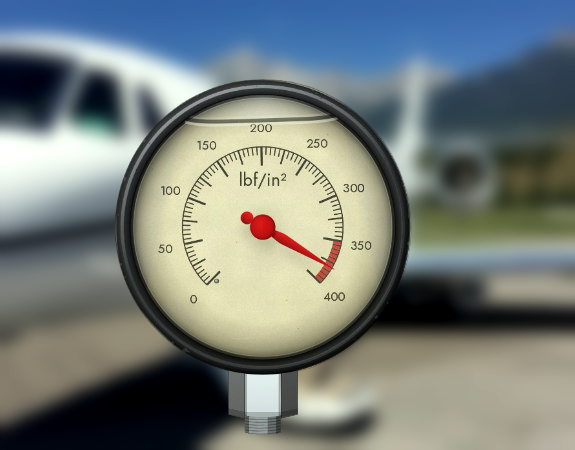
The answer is 380 psi
